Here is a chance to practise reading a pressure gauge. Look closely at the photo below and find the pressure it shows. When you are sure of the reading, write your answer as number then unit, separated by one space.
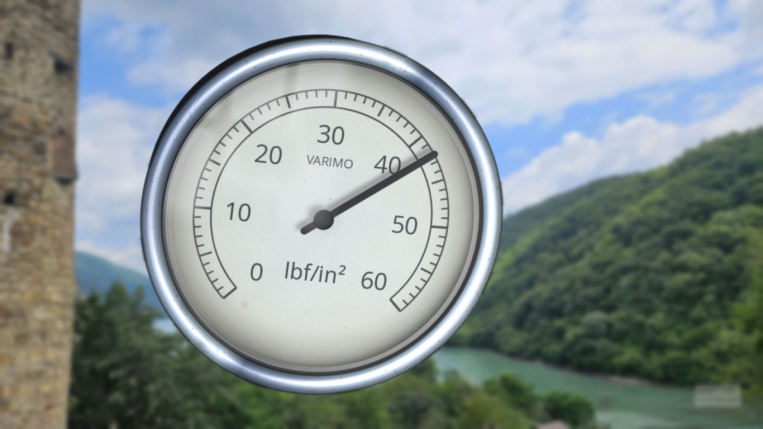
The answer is 42 psi
